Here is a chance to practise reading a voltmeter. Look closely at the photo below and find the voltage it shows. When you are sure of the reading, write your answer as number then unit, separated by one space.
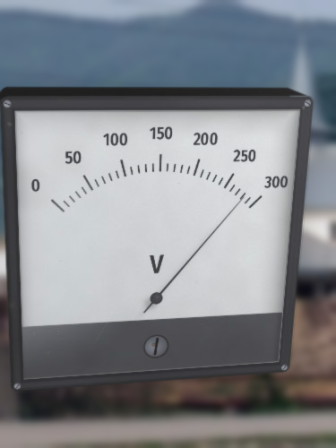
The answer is 280 V
